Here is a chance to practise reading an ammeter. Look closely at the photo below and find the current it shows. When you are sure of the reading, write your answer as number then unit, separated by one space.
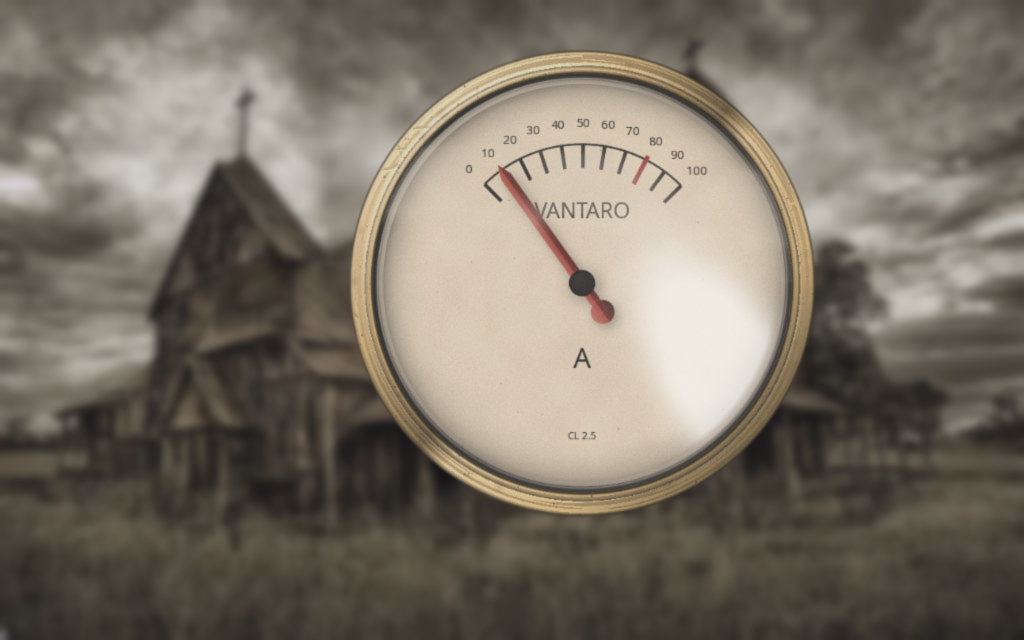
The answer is 10 A
